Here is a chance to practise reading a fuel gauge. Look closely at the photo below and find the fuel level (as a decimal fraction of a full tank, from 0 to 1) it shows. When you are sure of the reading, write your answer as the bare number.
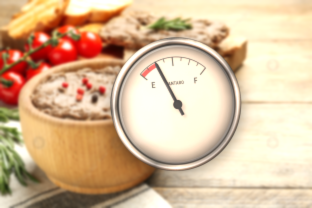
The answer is 0.25
